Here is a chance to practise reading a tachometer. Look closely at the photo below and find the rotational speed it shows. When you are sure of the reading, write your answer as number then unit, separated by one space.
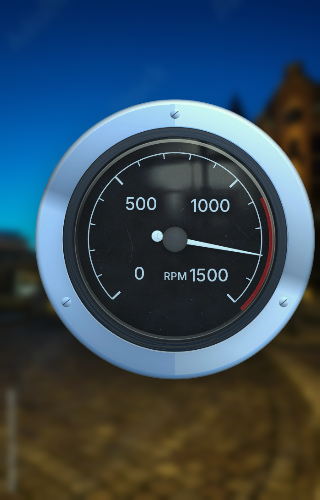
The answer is 1300 rpm
